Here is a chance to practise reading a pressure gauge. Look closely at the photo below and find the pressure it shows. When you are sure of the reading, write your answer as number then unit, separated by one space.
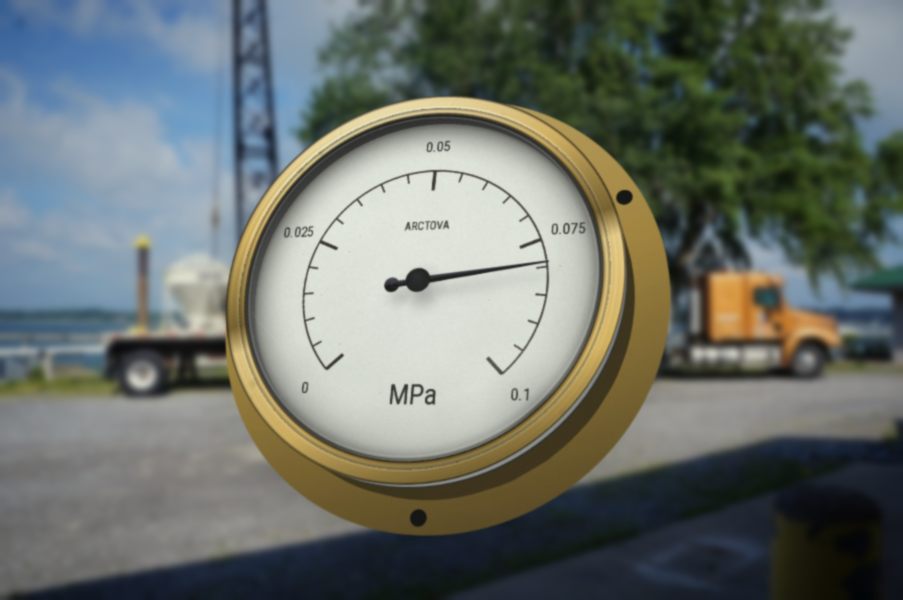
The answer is 0.08 MPa
